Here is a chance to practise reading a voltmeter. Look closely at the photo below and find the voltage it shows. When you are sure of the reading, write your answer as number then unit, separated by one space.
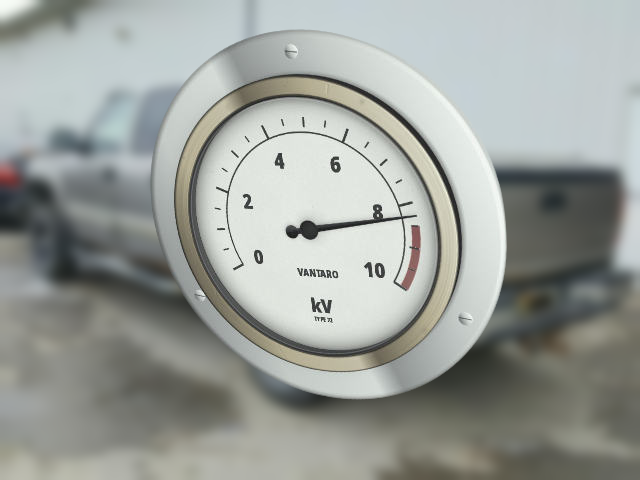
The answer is 8.25 kV
